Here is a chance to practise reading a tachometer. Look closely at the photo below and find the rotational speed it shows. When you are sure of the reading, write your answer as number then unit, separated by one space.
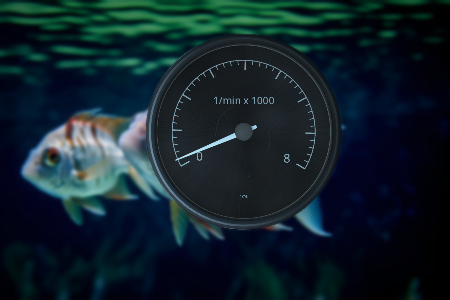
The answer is 200 rpm
